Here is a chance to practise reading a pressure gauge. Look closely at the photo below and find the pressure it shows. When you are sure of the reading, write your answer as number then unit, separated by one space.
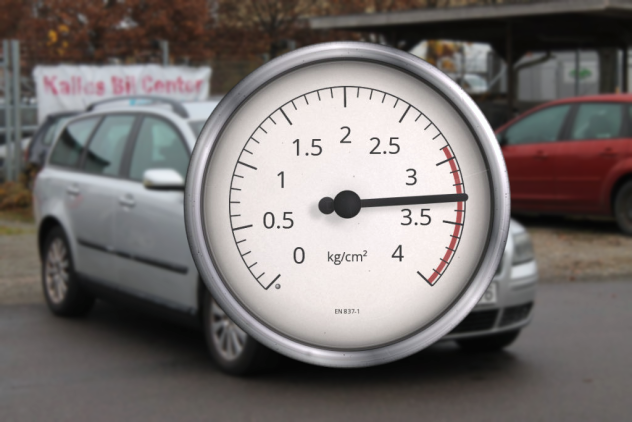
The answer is 3.3 kg/cm²
